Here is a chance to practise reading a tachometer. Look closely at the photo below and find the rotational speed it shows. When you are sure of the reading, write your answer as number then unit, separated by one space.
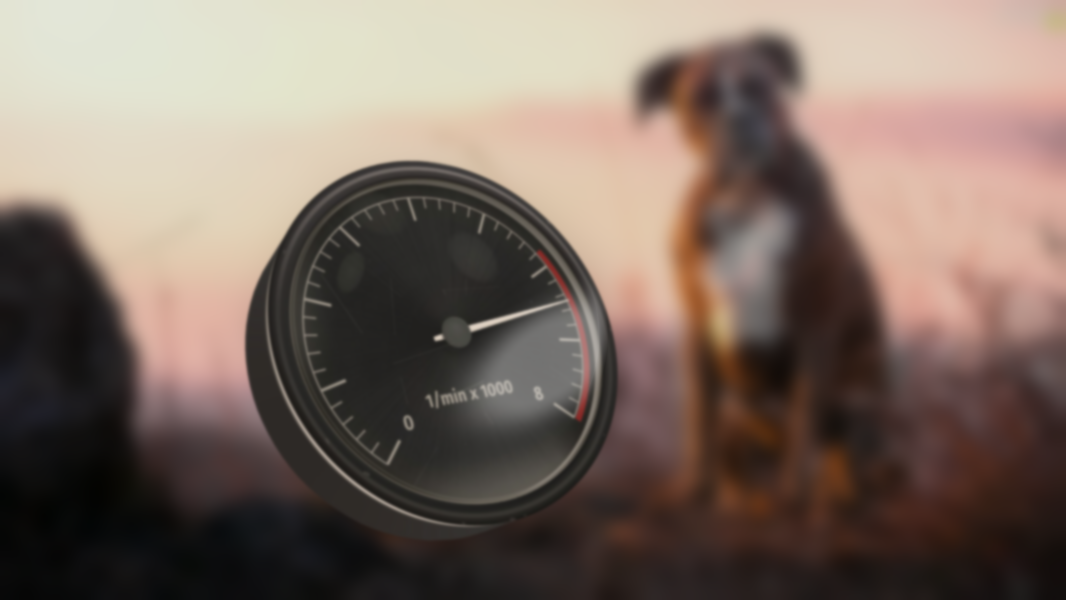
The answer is 6500 rpm
